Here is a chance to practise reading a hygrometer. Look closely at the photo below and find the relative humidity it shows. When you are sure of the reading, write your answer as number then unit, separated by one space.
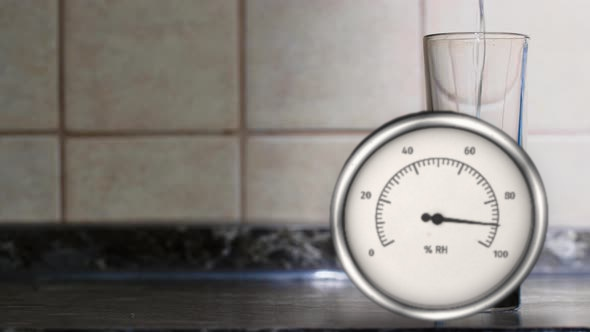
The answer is 90 %
